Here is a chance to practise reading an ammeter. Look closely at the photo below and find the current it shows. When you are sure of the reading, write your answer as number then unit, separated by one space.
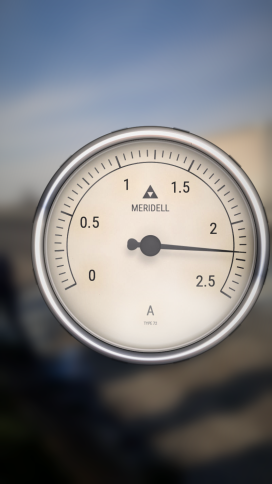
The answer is 2.2 A
